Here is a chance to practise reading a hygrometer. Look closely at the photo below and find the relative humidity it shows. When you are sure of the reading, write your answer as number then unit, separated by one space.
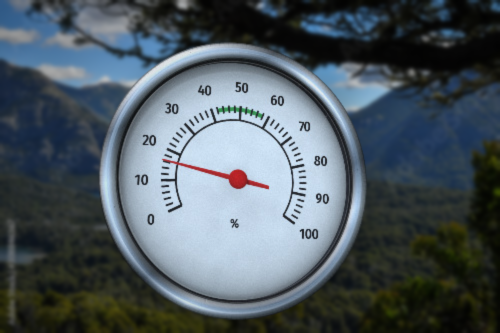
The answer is 16 %
